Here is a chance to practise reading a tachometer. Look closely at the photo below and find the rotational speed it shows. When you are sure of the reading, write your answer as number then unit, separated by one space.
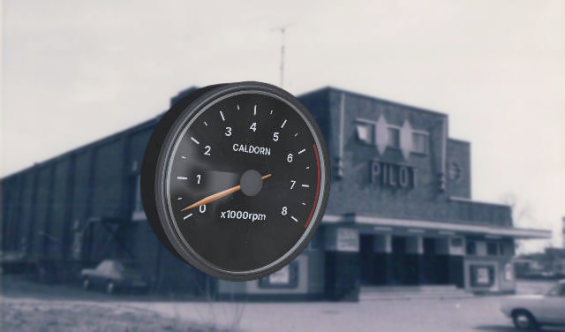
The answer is 250 rpm
